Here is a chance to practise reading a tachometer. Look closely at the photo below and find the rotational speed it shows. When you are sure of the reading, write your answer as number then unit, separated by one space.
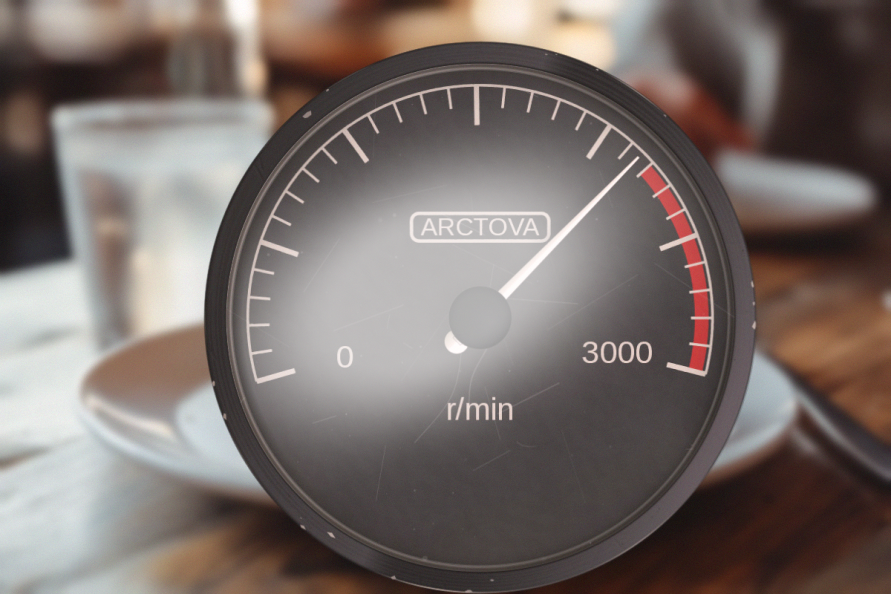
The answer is 2150 rpm
